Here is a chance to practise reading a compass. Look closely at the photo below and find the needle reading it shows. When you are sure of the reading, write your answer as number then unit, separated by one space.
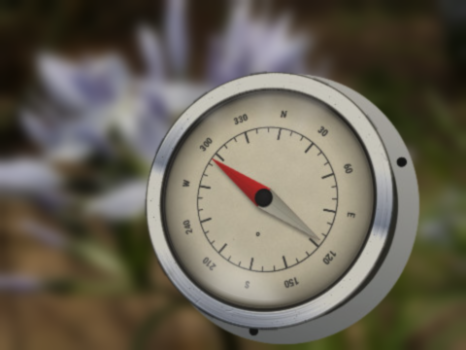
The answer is 295 °
